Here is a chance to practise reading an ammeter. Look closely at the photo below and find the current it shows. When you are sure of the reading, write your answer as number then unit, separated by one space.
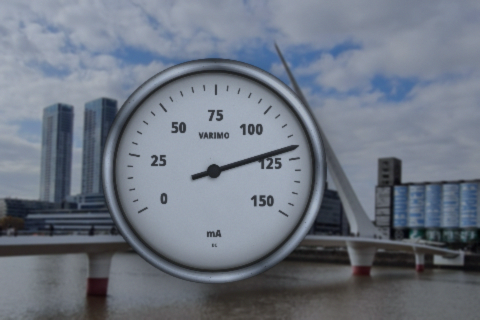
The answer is 120 mA
